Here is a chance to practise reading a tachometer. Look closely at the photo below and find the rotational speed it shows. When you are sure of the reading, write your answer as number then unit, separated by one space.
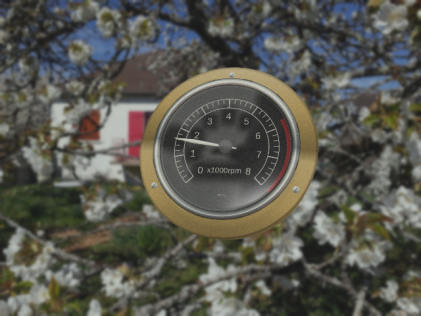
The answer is 1600 rpm
